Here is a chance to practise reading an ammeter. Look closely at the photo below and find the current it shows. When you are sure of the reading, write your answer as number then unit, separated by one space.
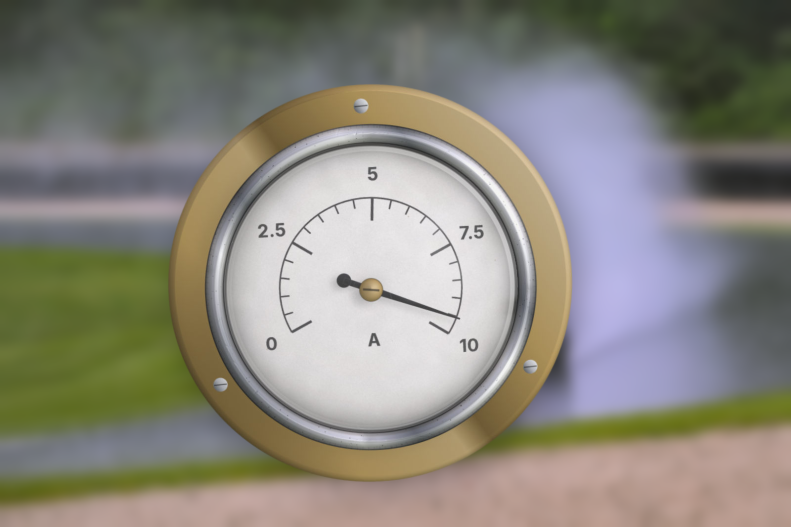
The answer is 9.5 A
